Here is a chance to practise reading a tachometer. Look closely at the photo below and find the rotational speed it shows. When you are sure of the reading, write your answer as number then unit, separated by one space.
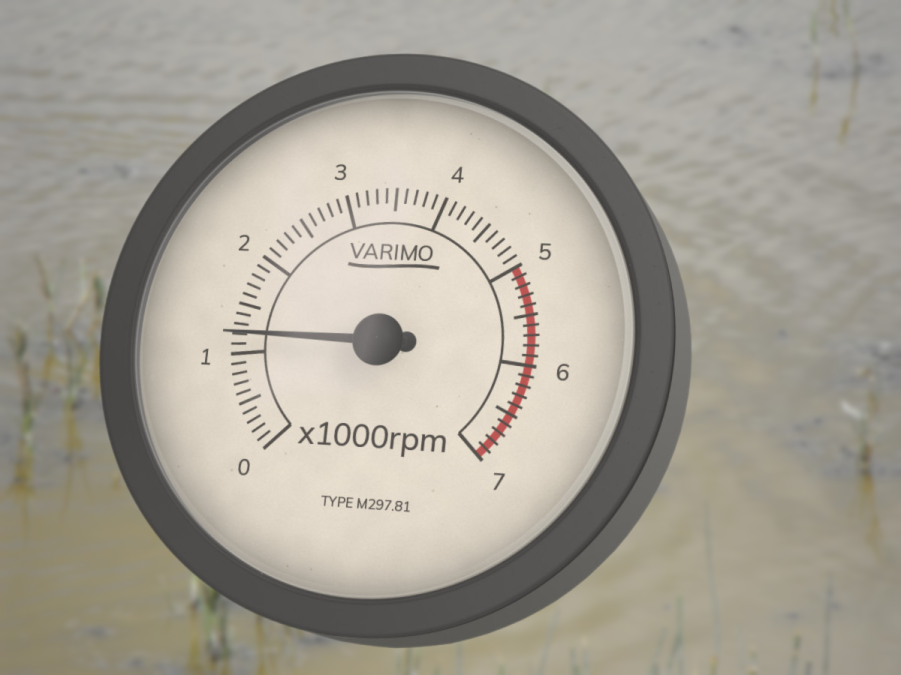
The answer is 1200 rpm
